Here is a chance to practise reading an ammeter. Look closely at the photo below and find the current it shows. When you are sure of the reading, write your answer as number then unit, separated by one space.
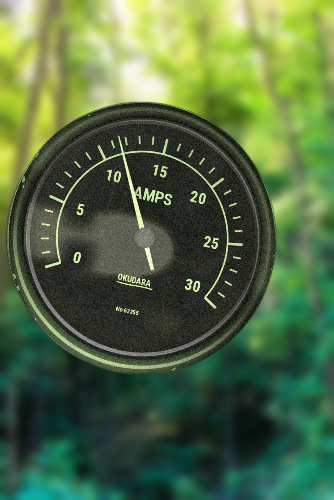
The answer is 11.5 A
